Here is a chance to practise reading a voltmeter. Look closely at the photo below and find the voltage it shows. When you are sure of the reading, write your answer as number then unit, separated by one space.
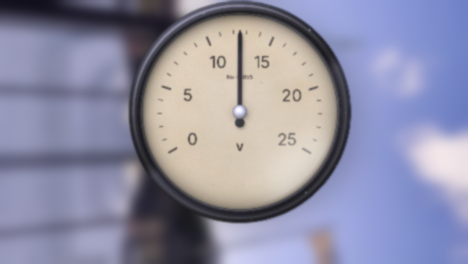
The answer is 12.5 V
